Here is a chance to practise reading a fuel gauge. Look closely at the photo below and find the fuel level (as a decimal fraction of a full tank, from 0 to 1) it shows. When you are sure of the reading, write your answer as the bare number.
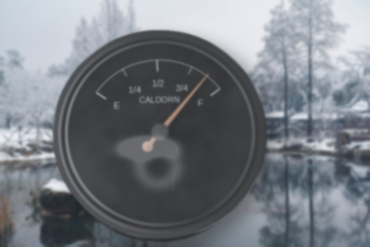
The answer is 0.875
